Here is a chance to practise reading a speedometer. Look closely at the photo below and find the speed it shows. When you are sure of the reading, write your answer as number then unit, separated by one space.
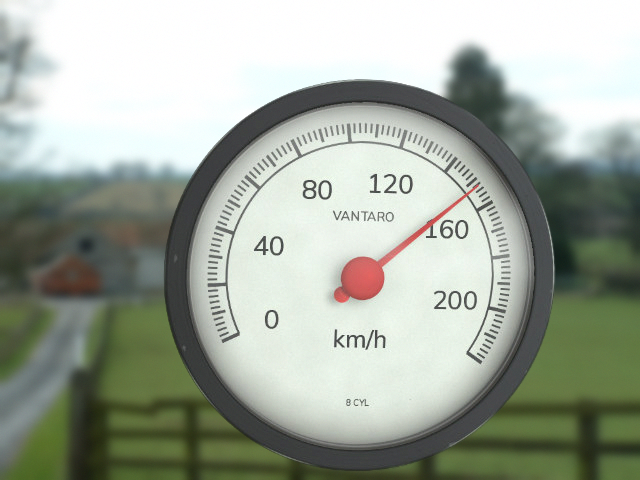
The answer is 152 km/h
